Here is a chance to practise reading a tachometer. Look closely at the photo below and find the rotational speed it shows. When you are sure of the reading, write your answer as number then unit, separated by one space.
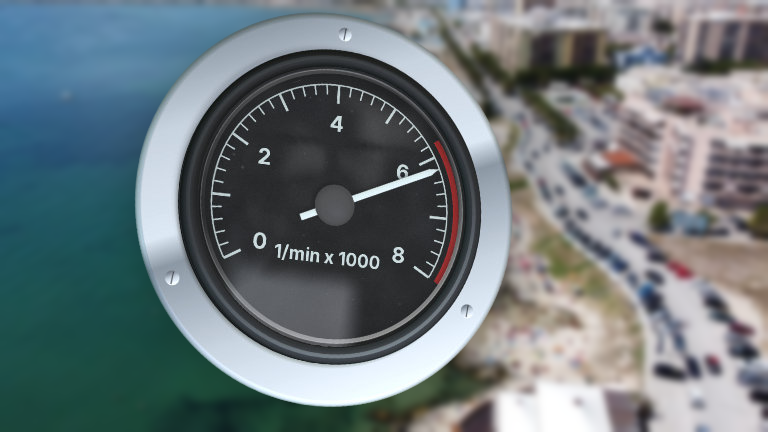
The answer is 6200 rpm
